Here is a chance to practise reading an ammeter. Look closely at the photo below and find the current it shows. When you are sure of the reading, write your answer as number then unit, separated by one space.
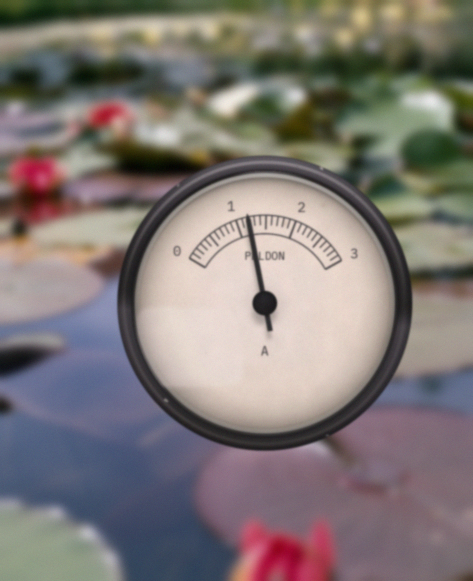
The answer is 1.2 A
